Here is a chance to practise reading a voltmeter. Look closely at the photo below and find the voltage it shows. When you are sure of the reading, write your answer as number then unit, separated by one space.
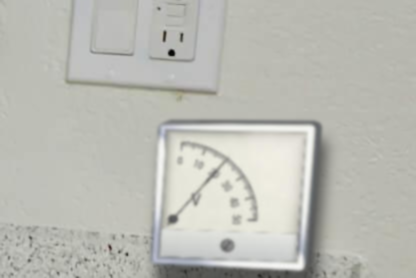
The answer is 20 V
